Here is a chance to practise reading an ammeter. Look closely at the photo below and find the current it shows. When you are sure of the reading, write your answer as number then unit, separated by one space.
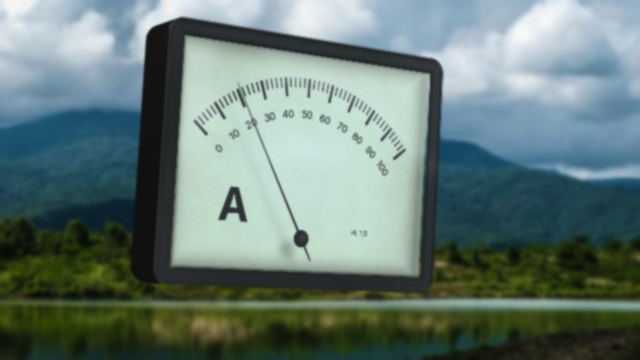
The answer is 20 A
